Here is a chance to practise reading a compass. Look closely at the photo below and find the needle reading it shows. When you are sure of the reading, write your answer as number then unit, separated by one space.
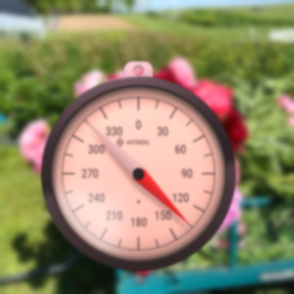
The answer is 135 °
